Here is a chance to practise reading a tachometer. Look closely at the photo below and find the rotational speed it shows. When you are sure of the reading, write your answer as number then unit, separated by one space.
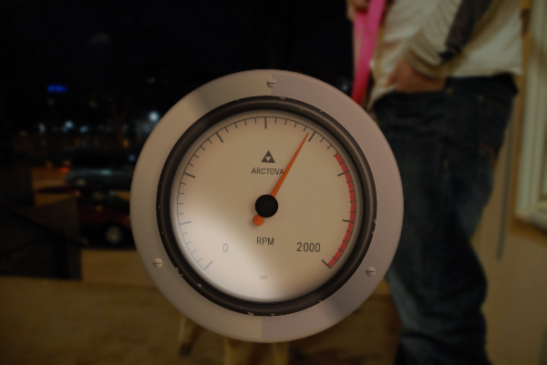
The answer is 1225 rpm
